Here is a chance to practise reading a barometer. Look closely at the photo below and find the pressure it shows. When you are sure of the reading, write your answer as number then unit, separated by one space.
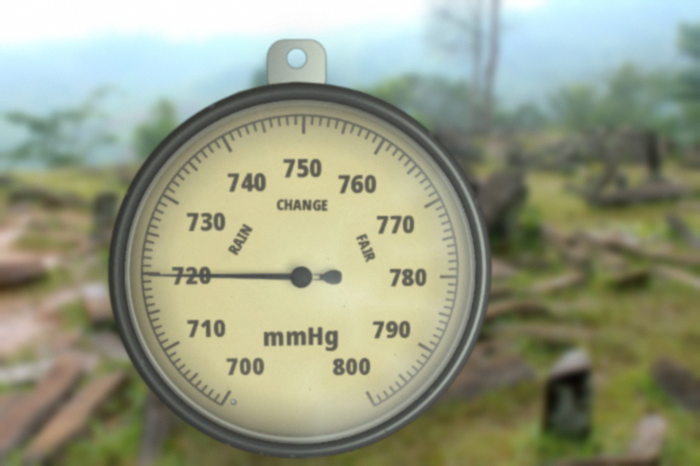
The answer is 720 mmHg
